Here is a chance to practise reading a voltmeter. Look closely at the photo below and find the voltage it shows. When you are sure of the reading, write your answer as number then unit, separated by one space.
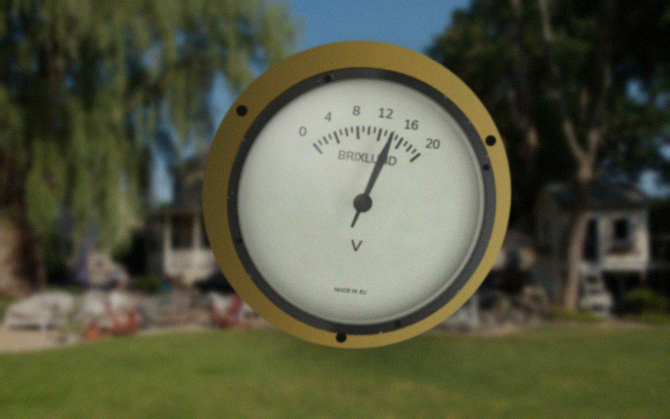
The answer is 14 V
